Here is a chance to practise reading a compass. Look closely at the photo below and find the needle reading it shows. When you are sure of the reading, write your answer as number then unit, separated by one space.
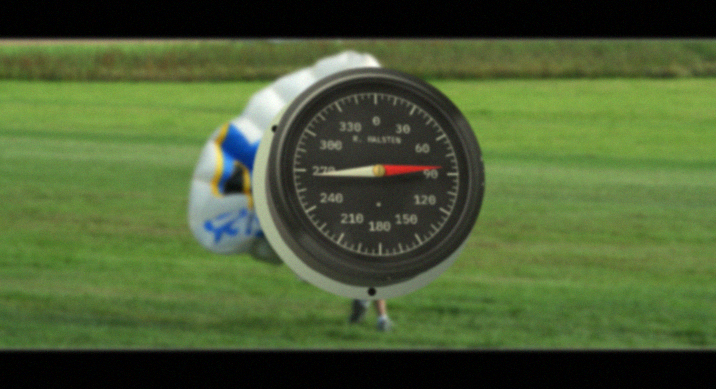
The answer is 85 °
